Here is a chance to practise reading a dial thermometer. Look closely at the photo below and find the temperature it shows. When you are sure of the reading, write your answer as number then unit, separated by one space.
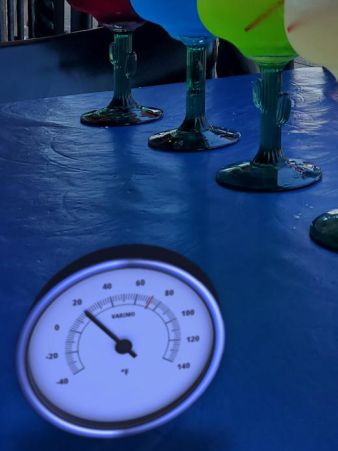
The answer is 20 °F
